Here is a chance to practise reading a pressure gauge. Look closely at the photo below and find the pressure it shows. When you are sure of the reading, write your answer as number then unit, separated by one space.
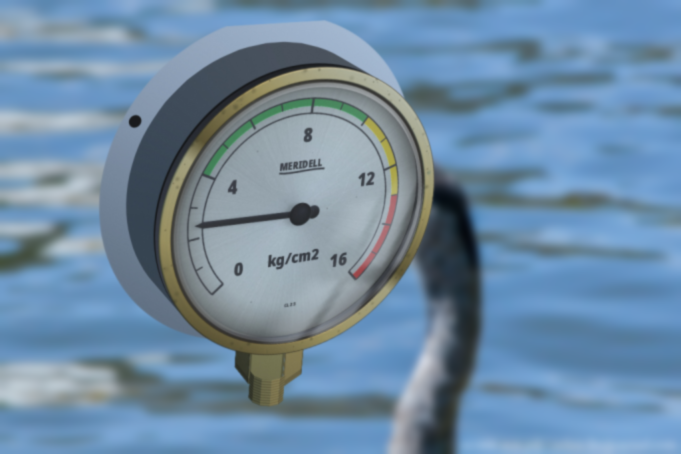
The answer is 2.5 kg/cm²
